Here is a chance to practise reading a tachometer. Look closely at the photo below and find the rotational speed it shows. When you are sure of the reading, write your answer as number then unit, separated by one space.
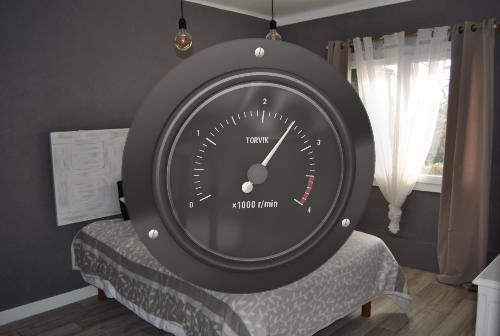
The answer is 2500 rpm
